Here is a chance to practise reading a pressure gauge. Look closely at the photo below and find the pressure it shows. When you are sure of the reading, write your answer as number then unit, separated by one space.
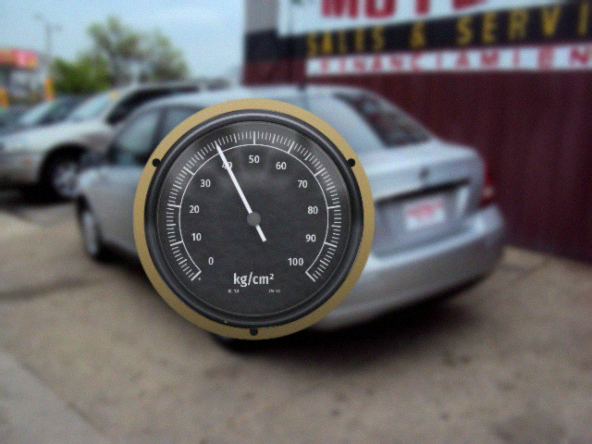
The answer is 40 kg/cm²
